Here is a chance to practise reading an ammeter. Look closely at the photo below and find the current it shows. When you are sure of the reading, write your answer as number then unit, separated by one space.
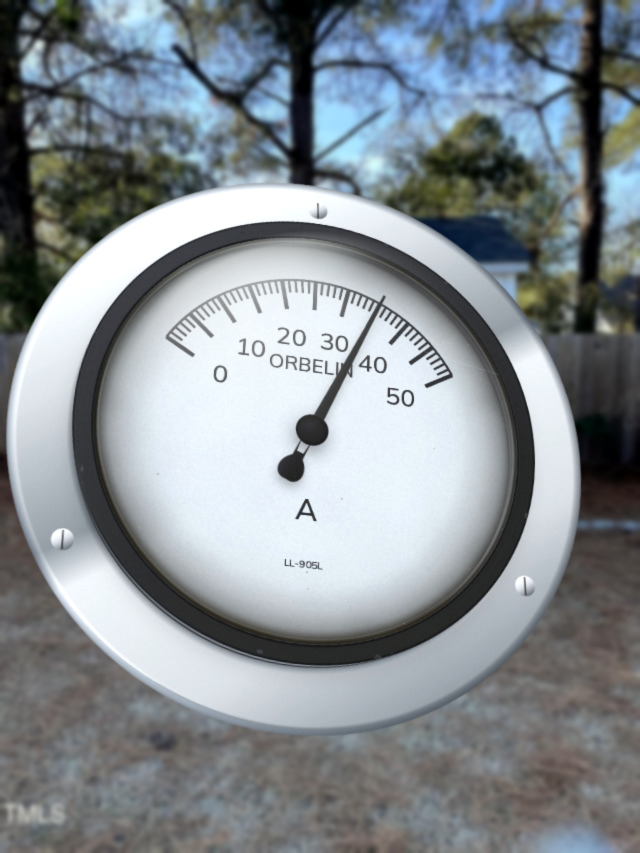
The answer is 35 A
